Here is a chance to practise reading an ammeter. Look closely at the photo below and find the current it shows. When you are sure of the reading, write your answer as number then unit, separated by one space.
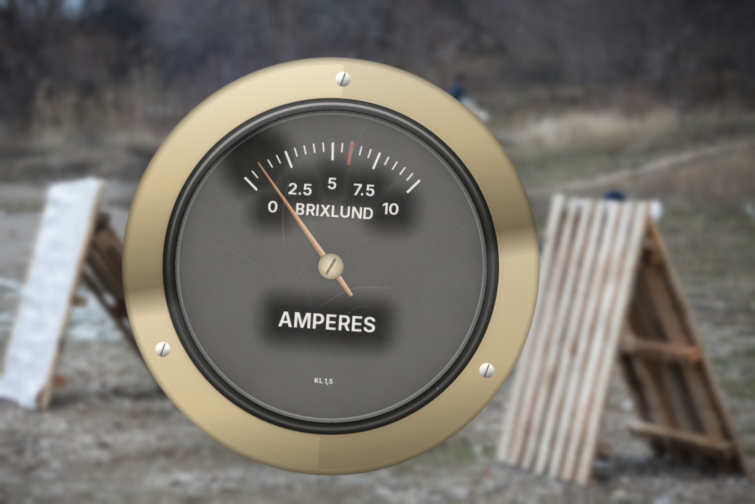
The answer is 1 A
